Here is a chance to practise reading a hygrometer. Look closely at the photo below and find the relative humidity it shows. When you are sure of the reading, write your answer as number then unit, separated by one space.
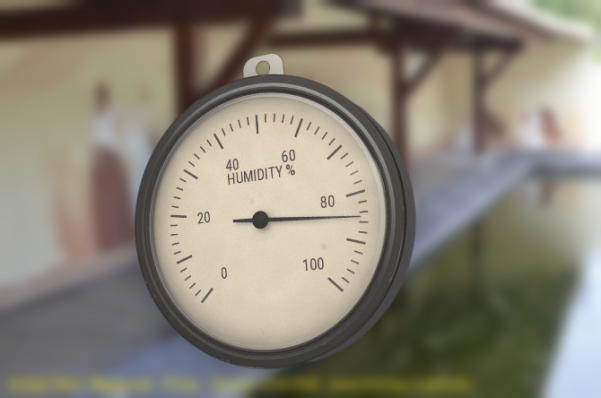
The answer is 85 %
